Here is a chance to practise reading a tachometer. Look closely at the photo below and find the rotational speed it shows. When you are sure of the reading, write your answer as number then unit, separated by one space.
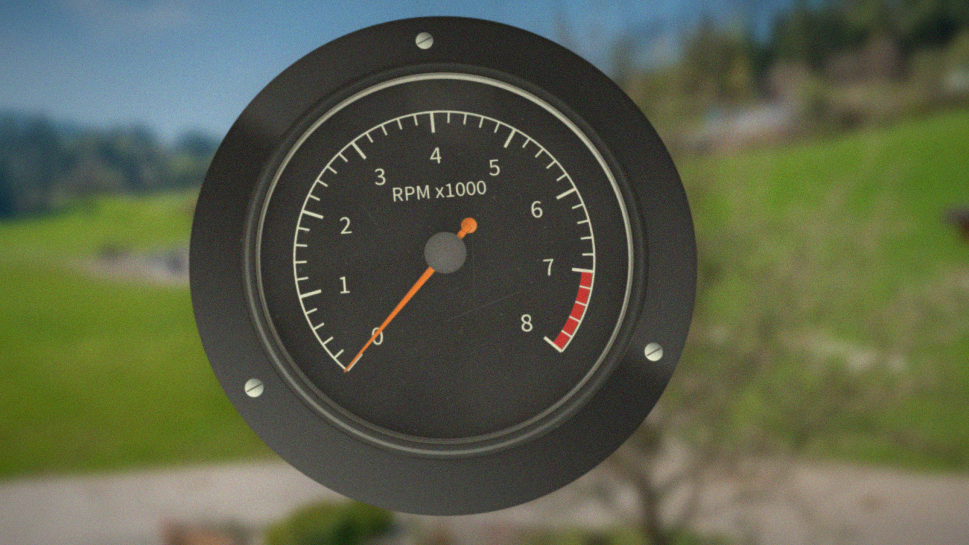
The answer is 0 rpm
